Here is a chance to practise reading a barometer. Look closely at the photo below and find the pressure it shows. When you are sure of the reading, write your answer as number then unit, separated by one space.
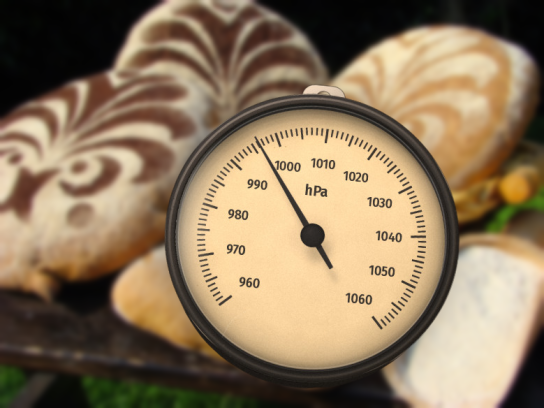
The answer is 996 hPa
